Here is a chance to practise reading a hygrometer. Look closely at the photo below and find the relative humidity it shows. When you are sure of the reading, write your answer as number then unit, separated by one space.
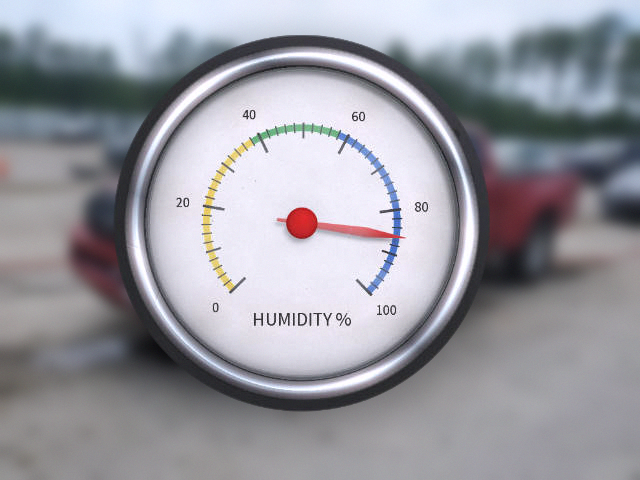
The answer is 86 %
